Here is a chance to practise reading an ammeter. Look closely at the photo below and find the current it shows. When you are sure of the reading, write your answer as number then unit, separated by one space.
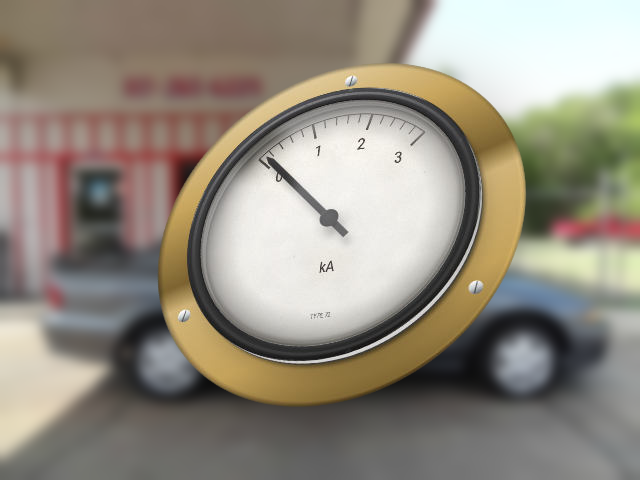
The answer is 0.1 kA
